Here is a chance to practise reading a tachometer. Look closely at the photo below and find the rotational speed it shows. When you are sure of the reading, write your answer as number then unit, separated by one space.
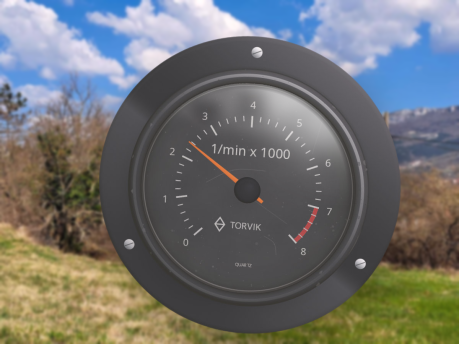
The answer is 2400 rpm
